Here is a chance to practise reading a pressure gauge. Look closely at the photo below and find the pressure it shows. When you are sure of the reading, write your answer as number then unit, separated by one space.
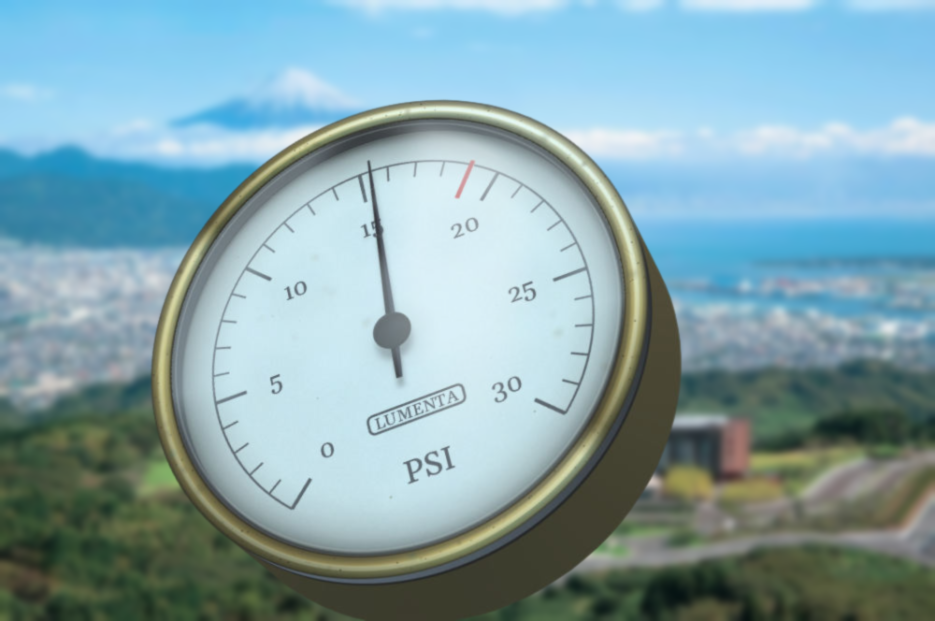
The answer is 15.5 psi
